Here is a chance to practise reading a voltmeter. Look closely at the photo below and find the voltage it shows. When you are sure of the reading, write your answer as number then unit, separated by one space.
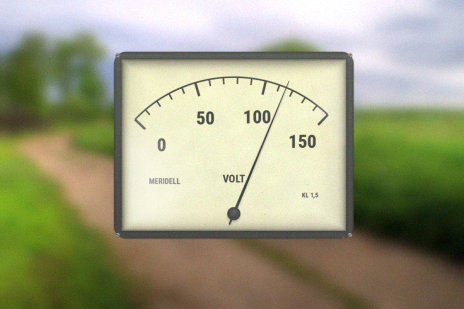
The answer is 115 V
